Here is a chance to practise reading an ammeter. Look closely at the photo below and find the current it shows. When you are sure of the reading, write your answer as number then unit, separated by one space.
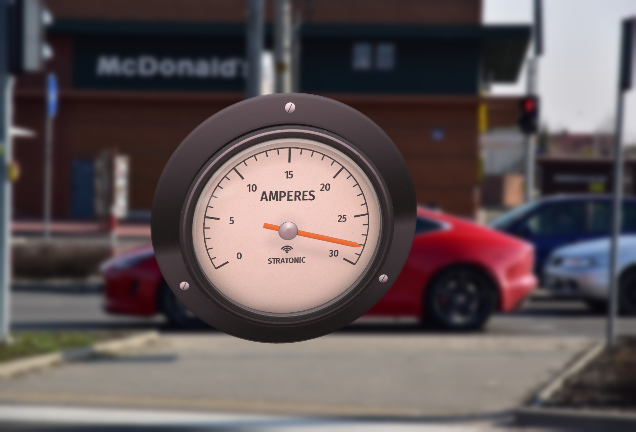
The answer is 28 A
